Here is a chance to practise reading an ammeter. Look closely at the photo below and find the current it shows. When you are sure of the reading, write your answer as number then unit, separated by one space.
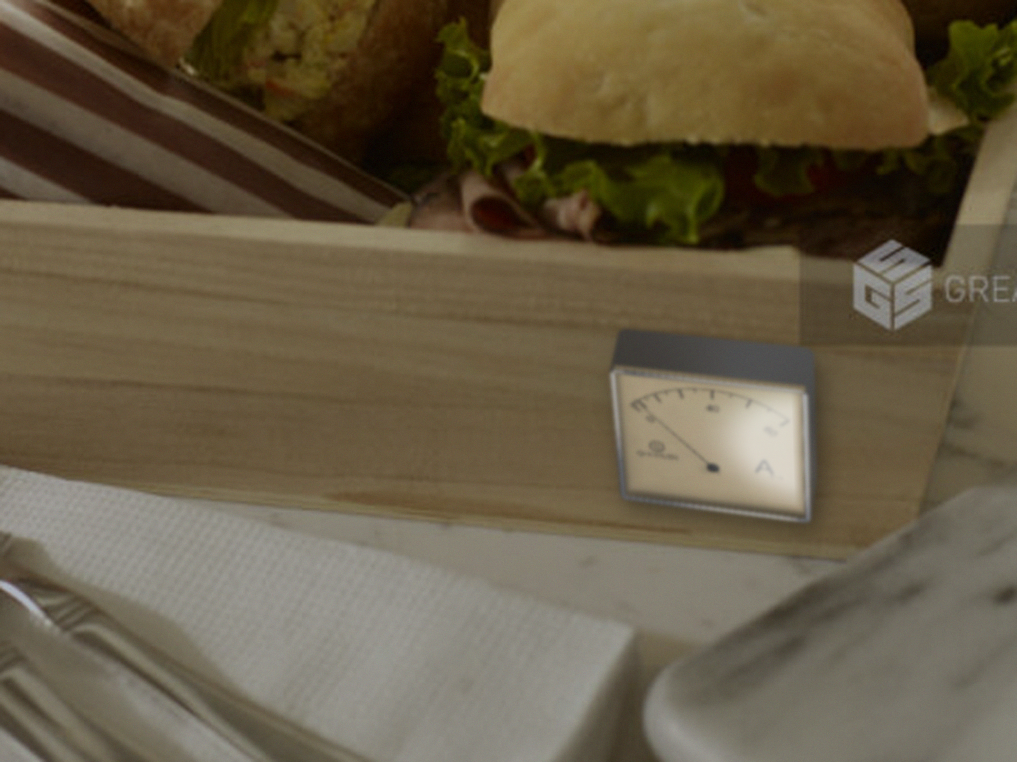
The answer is 10 A
